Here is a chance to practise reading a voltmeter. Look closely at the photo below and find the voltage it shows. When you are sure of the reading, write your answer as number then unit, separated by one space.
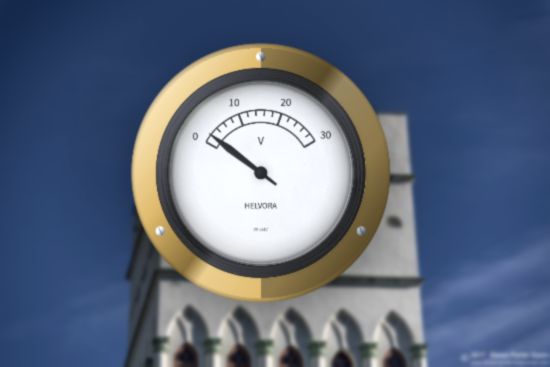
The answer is 2 V
